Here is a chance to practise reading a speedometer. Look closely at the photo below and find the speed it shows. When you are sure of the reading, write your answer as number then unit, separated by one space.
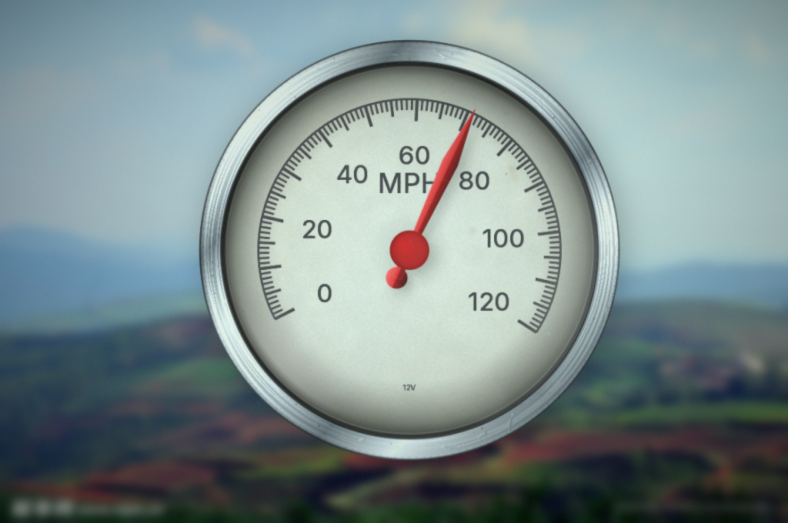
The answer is 71 mph
